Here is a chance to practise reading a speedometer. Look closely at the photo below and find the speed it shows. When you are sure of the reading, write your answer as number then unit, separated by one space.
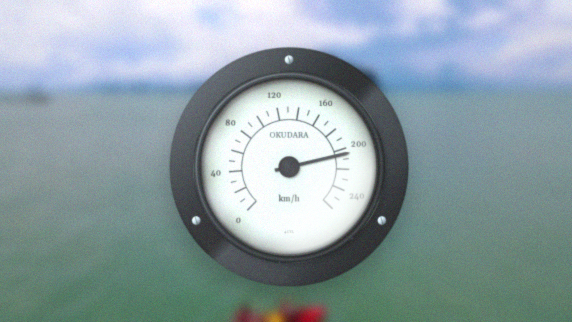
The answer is 205 km/h
